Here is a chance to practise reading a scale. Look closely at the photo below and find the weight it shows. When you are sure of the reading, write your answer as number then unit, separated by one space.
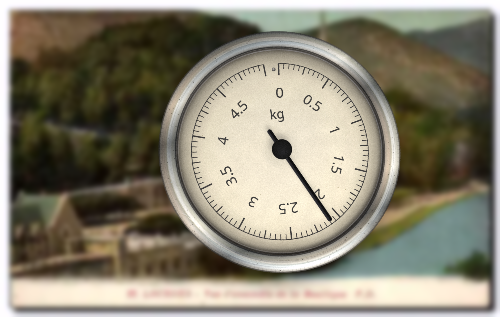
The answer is 2.1 kg
